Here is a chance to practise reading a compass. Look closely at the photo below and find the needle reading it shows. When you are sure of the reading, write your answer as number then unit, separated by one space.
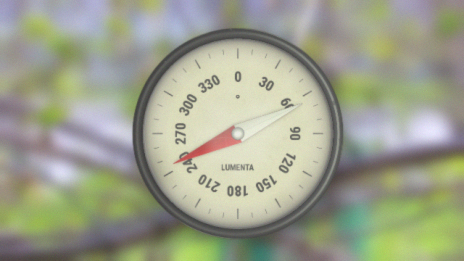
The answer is 245 °
